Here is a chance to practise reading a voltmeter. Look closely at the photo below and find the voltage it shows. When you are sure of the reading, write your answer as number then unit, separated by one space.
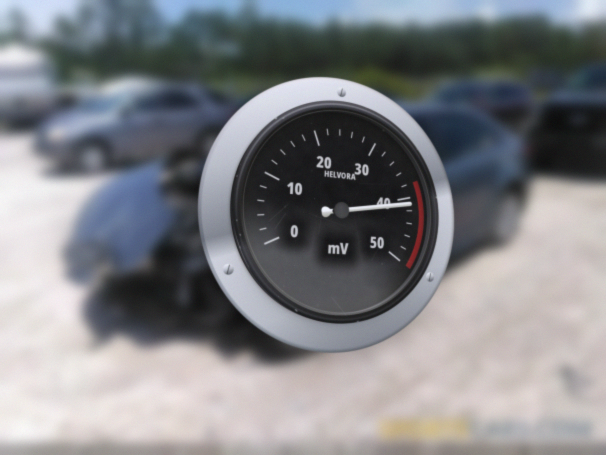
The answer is 41 mV
